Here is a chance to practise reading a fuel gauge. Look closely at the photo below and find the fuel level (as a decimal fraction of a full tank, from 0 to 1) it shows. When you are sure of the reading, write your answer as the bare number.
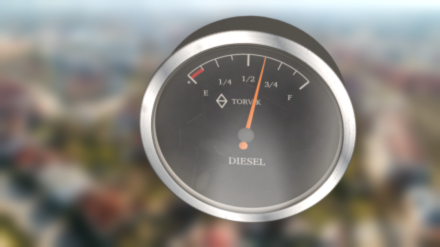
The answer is 0.625
